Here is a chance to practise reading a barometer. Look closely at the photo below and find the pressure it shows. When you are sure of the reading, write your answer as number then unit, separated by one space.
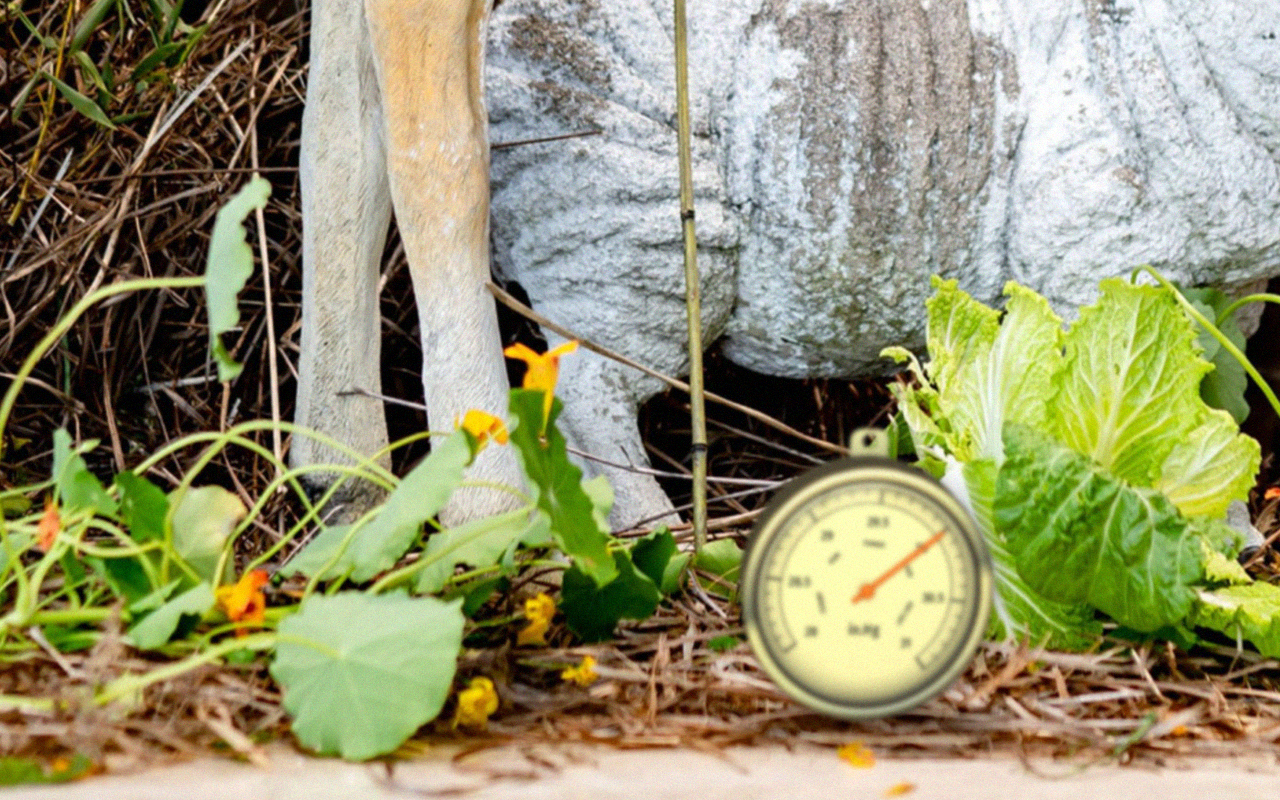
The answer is 30 inHg
